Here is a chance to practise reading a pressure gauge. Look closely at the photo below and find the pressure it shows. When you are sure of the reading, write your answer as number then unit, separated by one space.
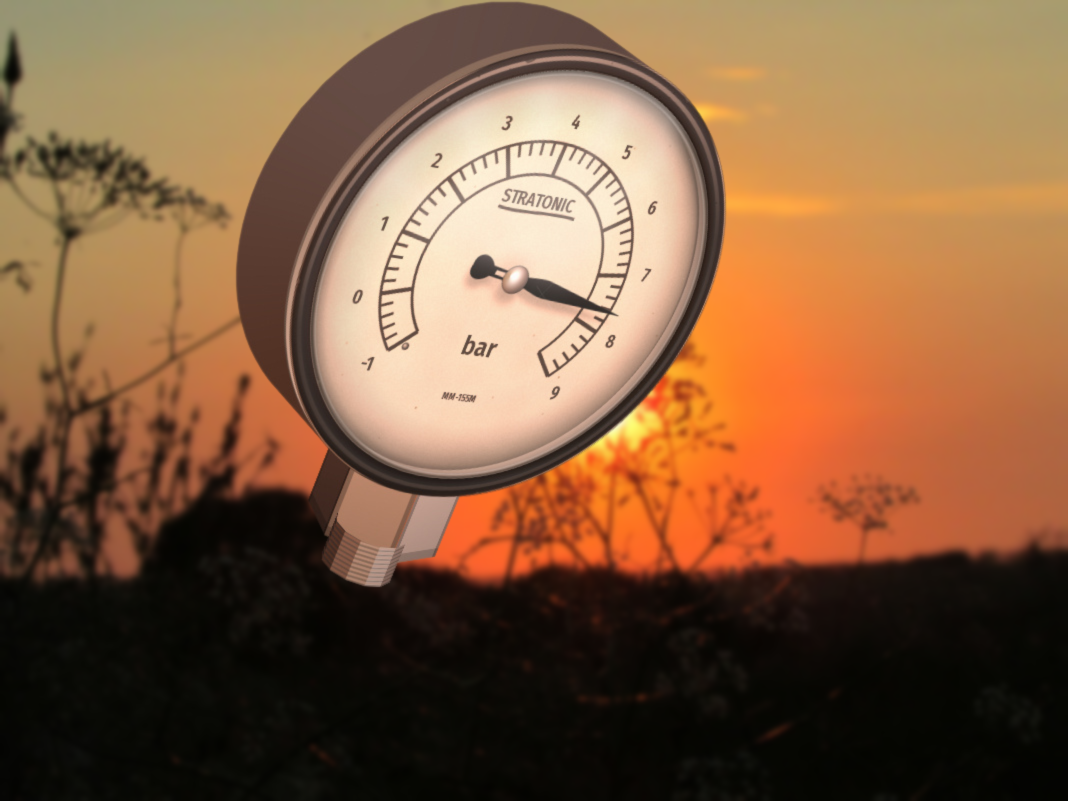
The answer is 7.6 bar
